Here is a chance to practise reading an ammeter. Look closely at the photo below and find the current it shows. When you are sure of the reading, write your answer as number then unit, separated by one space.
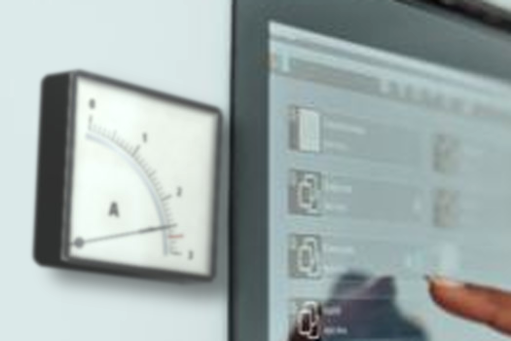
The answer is 2.5 A
